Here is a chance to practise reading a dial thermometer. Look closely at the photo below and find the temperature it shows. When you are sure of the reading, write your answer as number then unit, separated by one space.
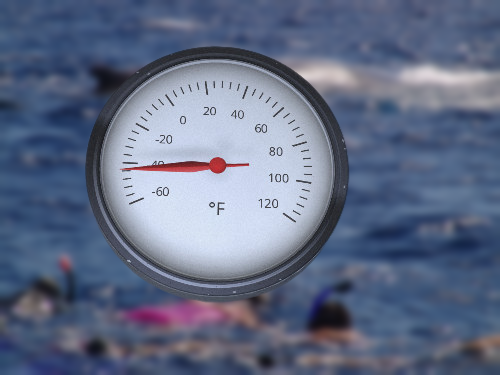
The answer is -44 °F
